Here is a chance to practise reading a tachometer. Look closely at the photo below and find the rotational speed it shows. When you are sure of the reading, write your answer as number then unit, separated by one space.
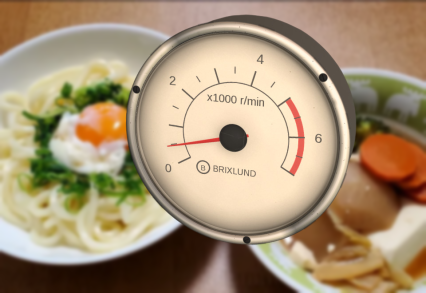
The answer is 500 rpm
